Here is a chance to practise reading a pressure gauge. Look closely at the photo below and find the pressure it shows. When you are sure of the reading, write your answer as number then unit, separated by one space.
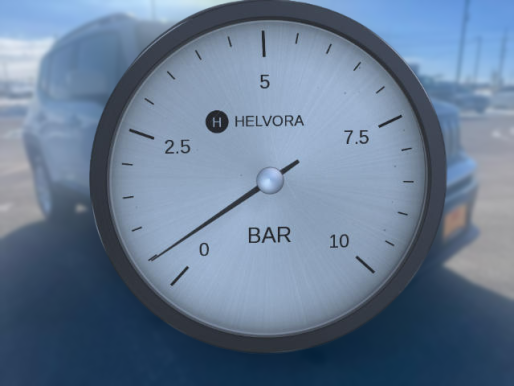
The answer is 0.5 bar
